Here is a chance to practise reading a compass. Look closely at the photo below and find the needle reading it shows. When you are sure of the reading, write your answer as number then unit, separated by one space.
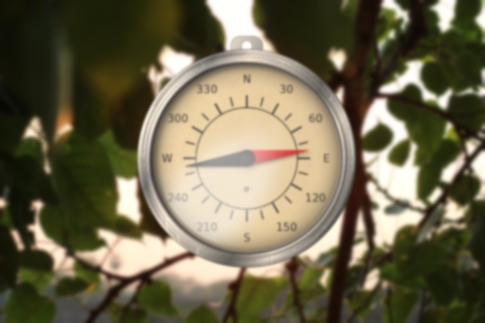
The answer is 82.5 °
